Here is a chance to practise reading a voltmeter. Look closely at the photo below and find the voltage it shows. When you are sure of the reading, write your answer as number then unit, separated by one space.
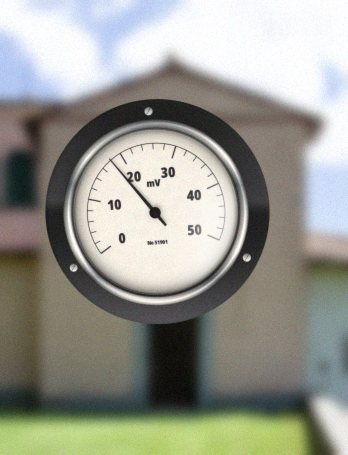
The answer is 18 mV
